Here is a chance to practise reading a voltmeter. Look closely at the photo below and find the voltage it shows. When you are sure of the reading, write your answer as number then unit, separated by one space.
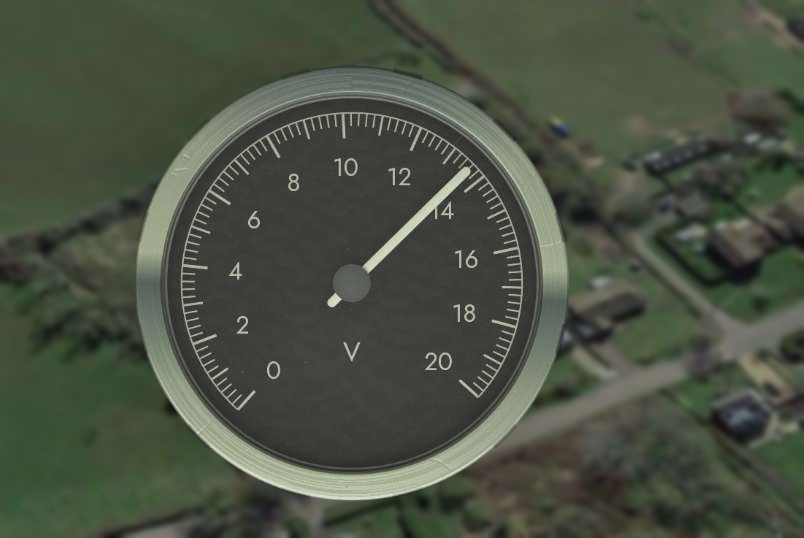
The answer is 13.6 V
